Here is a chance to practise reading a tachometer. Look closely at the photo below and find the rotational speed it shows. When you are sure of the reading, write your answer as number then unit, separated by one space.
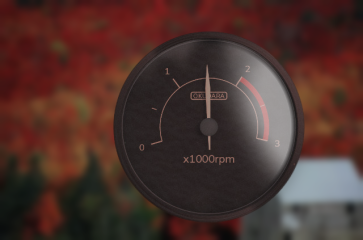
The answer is 1500 rpm
